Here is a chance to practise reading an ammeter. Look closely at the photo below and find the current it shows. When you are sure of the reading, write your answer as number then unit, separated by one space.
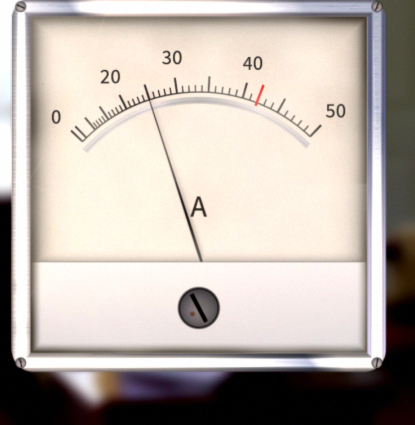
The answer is 25 A
